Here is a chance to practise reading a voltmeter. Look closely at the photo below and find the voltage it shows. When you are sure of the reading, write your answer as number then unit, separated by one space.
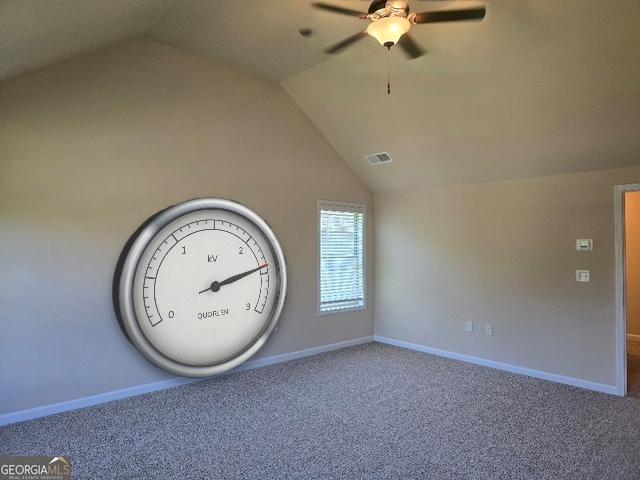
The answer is 2.4 kV
